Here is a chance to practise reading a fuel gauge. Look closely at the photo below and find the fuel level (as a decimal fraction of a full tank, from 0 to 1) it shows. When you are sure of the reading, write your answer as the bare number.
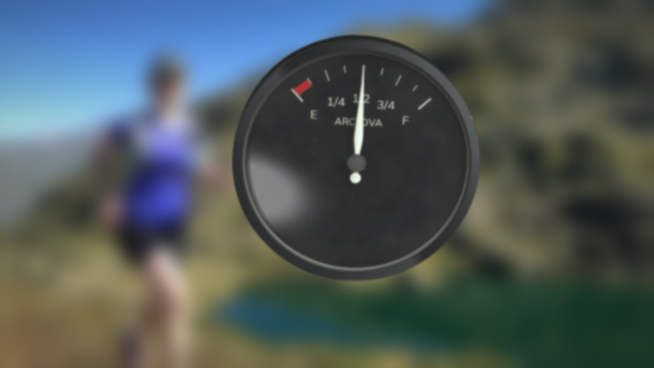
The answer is 0.5
